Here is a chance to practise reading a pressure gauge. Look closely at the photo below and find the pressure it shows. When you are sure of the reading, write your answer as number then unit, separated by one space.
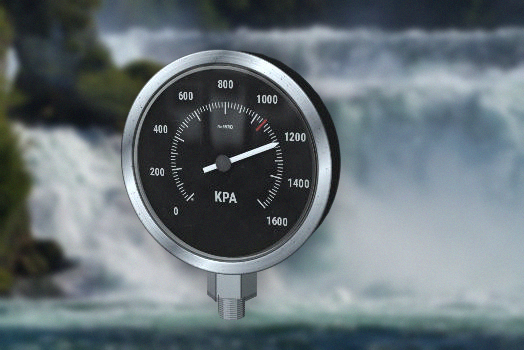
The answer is 1200 kPa
